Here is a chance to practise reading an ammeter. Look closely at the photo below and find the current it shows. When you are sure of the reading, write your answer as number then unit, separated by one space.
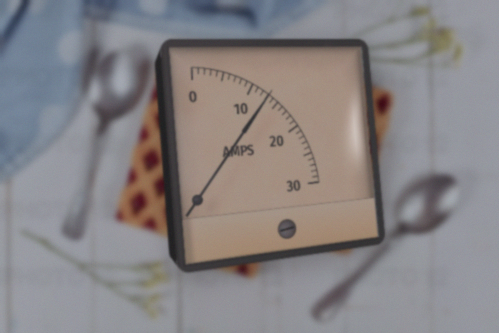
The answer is 13 A
